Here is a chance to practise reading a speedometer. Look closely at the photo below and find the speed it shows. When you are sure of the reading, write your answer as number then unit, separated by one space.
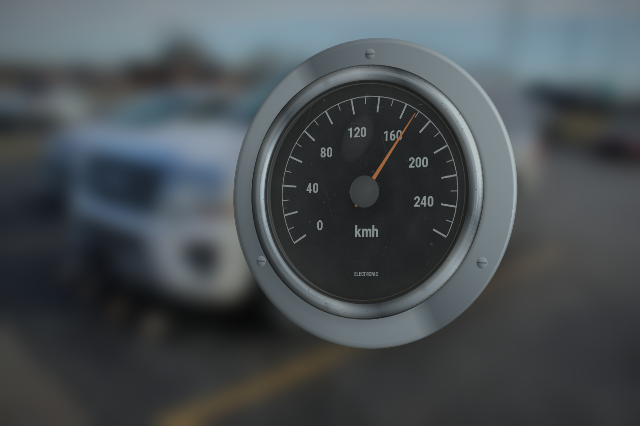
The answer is 170 km/h
